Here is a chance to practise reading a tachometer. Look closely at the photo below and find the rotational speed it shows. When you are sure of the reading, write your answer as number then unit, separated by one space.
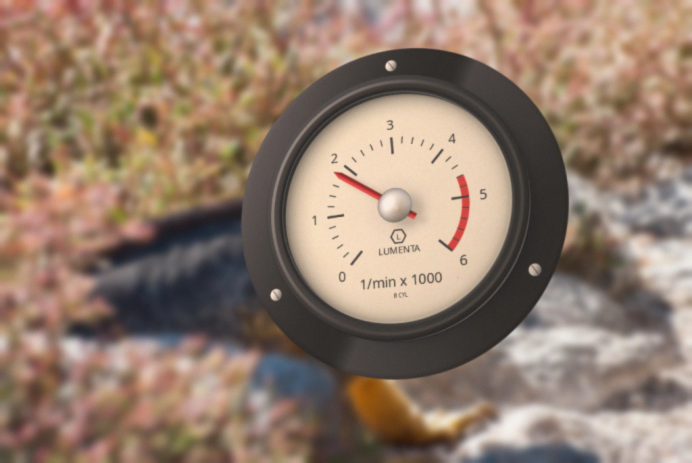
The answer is 1800 rpm
